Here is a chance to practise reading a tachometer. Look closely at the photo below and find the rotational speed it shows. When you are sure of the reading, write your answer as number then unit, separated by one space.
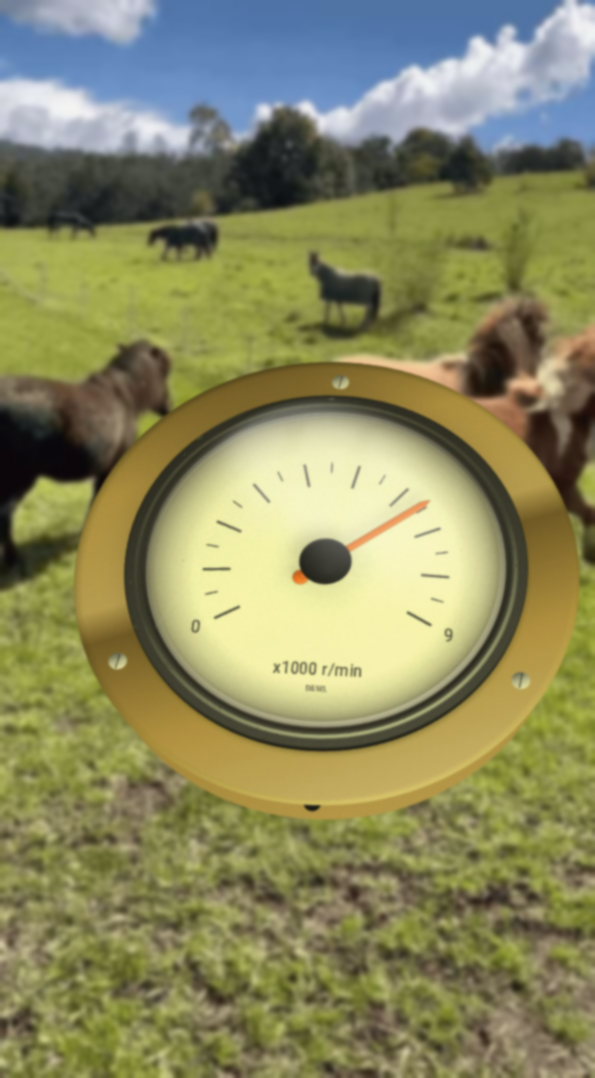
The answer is 6500 rpm
